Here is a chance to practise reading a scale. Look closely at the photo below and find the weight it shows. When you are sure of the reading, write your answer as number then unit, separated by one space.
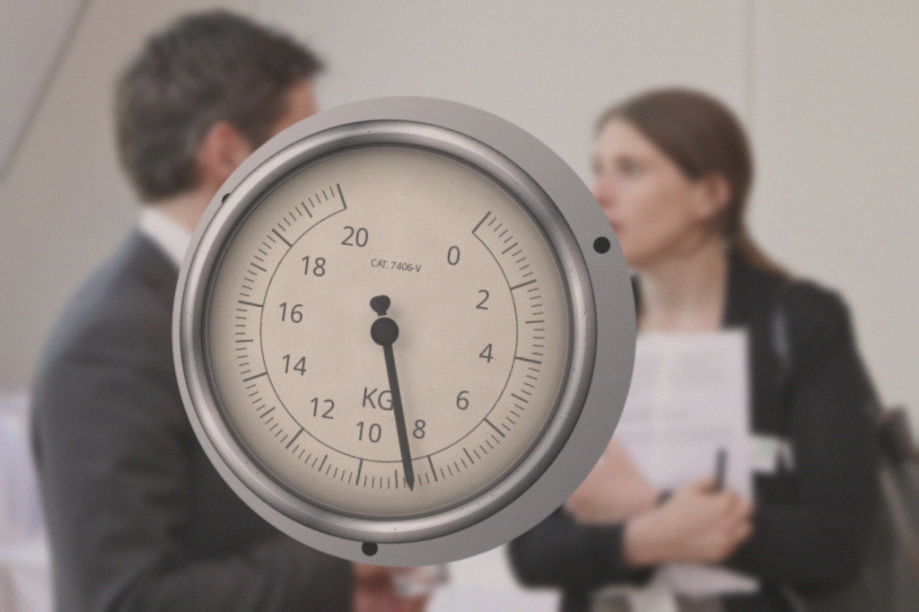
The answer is 8.6 kg
